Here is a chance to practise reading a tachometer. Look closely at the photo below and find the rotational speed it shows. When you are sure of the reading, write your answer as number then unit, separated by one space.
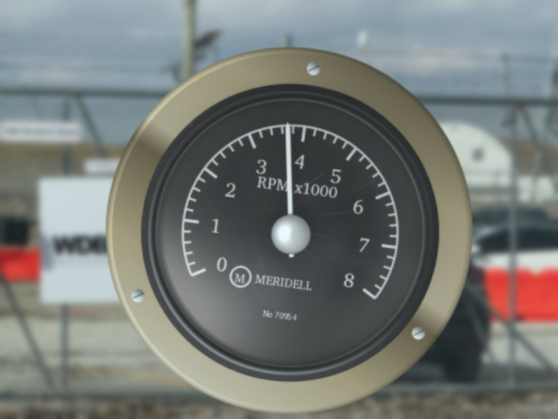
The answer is 3700 rpm
